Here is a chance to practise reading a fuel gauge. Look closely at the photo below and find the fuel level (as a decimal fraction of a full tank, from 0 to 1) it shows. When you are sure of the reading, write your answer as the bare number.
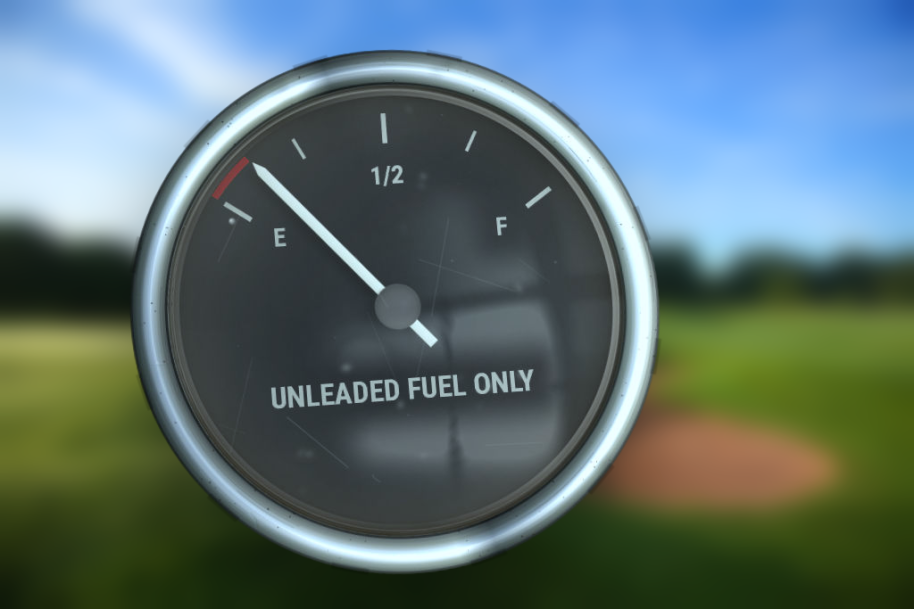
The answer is 0.125
